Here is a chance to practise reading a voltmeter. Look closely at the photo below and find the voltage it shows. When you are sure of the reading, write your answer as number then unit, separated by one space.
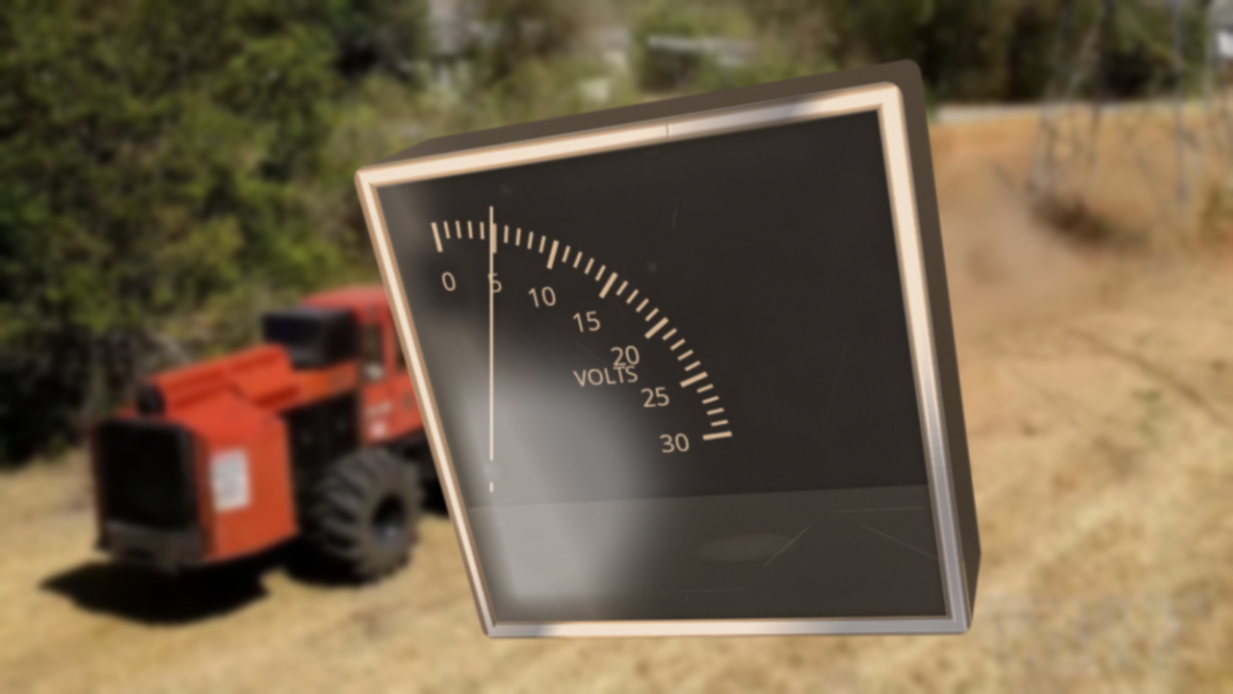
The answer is 5 V
